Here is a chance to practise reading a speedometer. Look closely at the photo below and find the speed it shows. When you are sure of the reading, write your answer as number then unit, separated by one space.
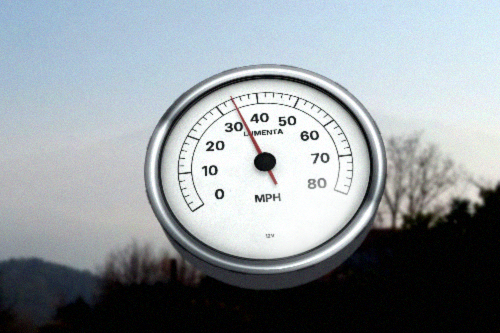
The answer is 34 mph
